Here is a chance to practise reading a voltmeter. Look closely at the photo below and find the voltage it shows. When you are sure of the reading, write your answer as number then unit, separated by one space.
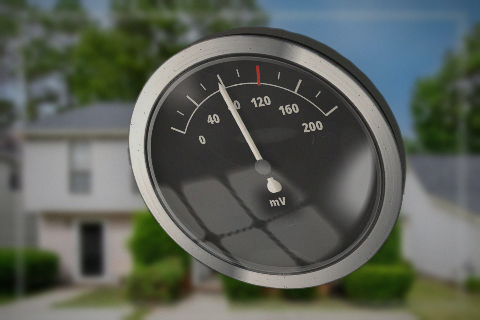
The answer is 80 mV
